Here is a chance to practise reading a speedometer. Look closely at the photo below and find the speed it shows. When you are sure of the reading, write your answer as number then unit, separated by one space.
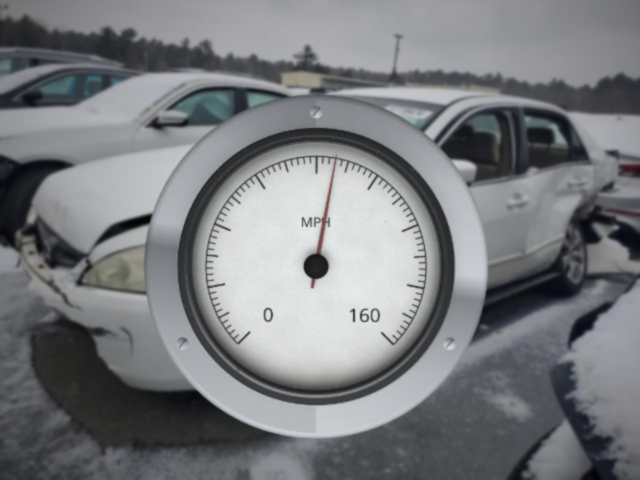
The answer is 86 mph
